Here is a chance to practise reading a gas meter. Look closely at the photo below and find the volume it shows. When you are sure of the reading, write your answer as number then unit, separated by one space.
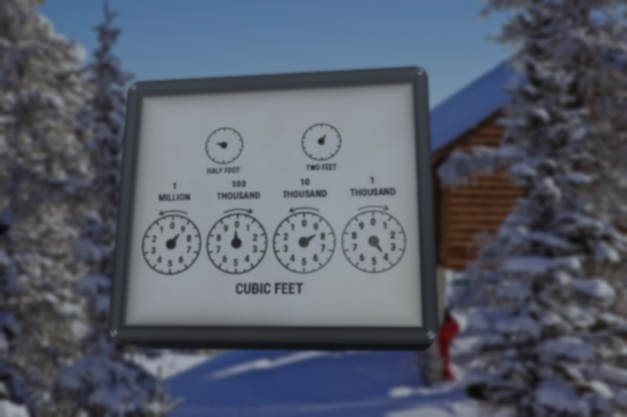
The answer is 898400 ft³
